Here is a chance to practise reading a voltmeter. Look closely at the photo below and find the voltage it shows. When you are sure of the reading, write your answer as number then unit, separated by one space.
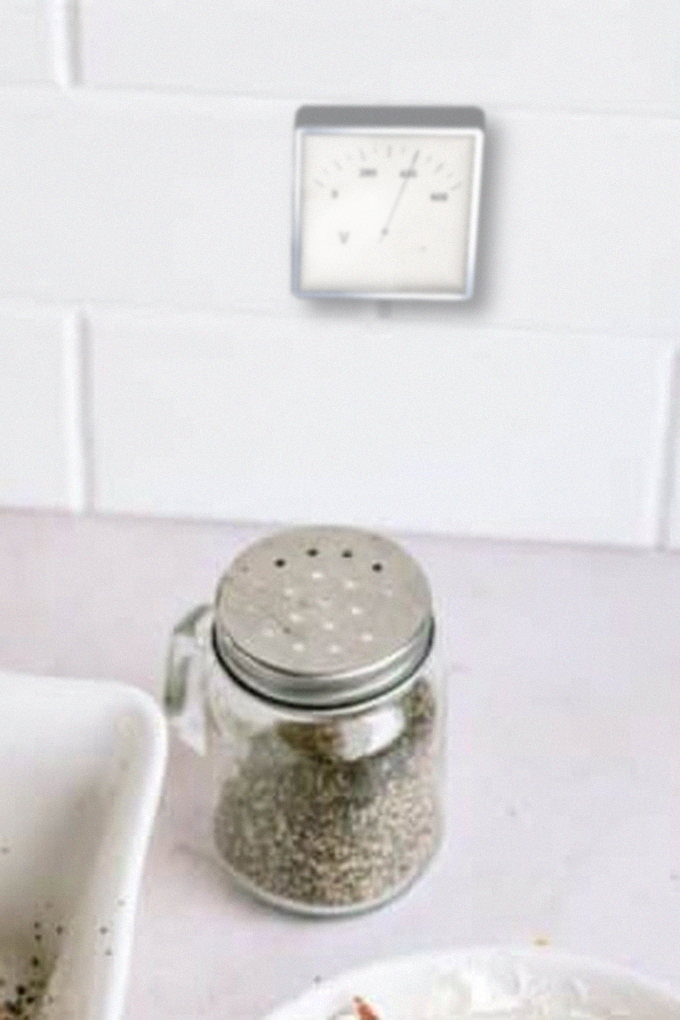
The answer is 400 V
